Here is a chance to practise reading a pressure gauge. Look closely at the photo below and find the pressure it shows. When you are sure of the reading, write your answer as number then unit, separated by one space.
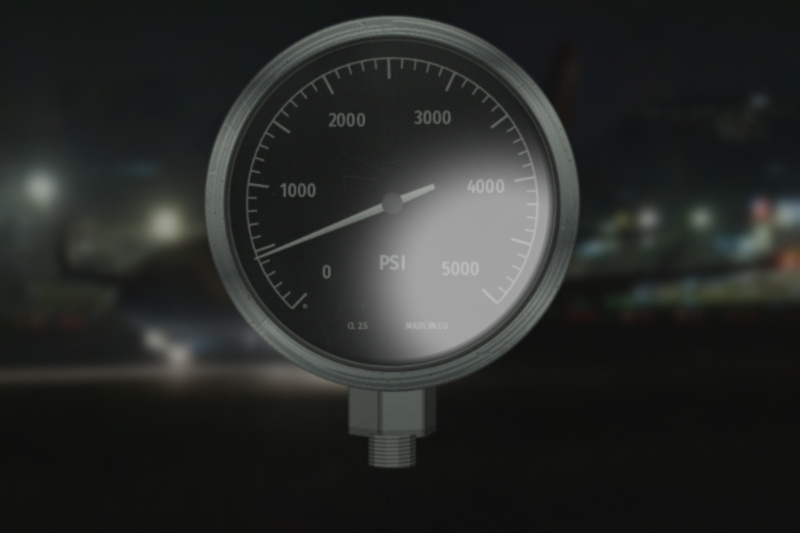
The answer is 450 psi
